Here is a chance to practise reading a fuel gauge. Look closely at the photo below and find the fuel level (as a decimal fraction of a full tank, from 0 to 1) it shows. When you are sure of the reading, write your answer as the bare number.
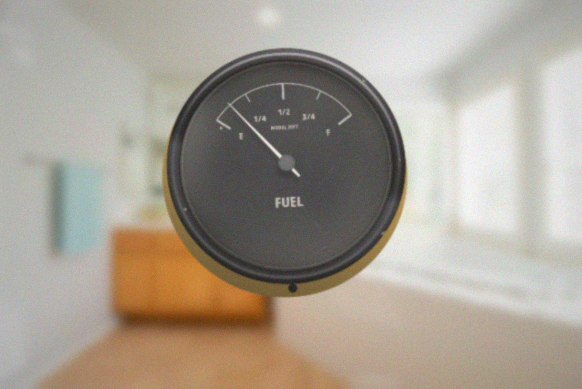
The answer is 0.125
